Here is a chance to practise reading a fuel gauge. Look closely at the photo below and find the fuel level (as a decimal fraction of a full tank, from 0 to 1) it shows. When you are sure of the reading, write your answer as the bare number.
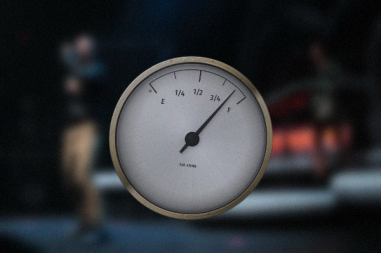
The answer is 0.875
